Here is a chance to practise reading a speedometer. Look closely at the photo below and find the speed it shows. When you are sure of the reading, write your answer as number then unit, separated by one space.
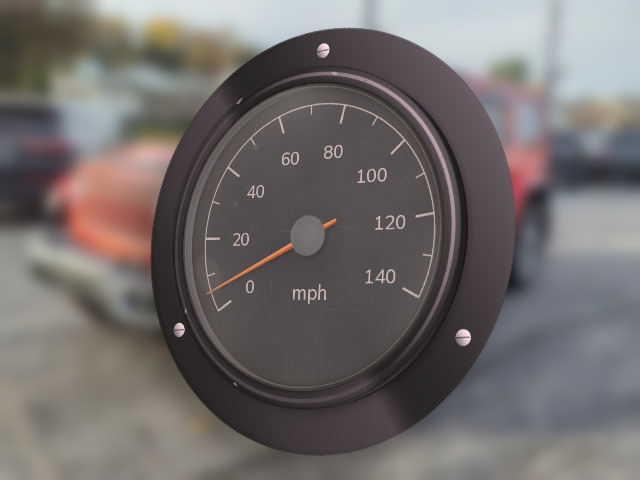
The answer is 5 mph
